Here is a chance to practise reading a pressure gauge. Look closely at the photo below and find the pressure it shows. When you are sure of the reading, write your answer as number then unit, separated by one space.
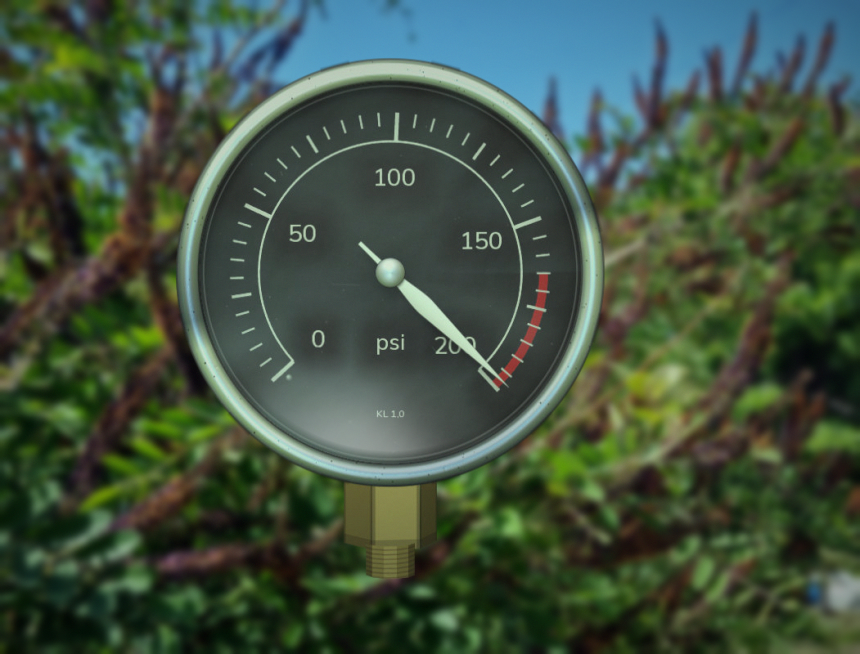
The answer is 197.5 psi
